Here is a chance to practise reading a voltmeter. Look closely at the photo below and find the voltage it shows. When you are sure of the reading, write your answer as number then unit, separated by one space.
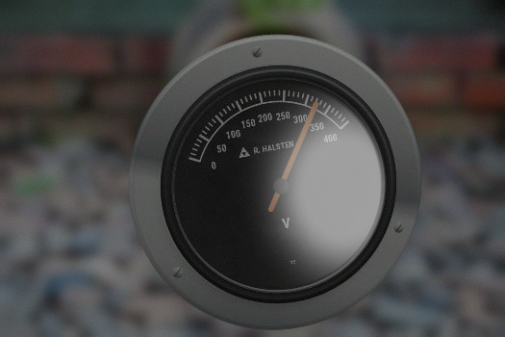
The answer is 320 V
